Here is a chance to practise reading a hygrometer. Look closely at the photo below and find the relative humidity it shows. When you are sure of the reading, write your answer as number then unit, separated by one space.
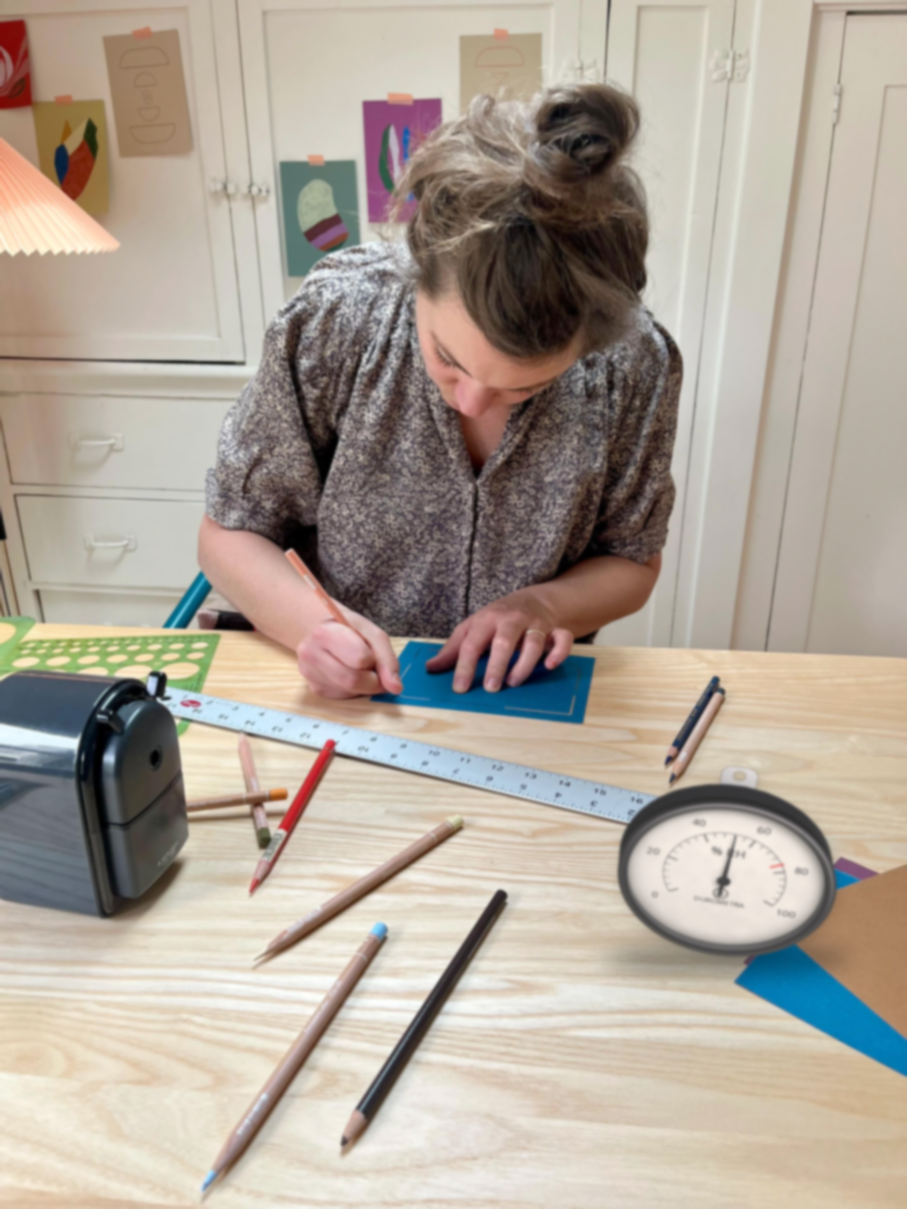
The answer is 52 %
